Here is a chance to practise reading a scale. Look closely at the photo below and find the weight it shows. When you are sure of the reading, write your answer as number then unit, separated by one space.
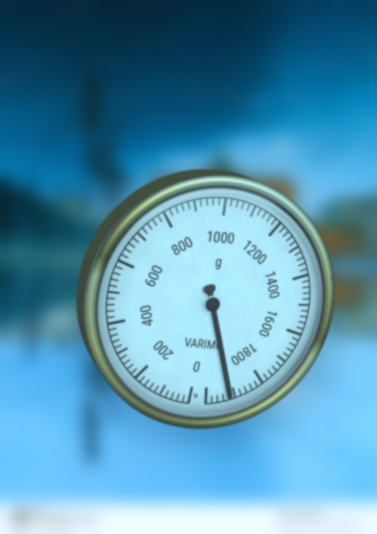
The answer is 1920 g
